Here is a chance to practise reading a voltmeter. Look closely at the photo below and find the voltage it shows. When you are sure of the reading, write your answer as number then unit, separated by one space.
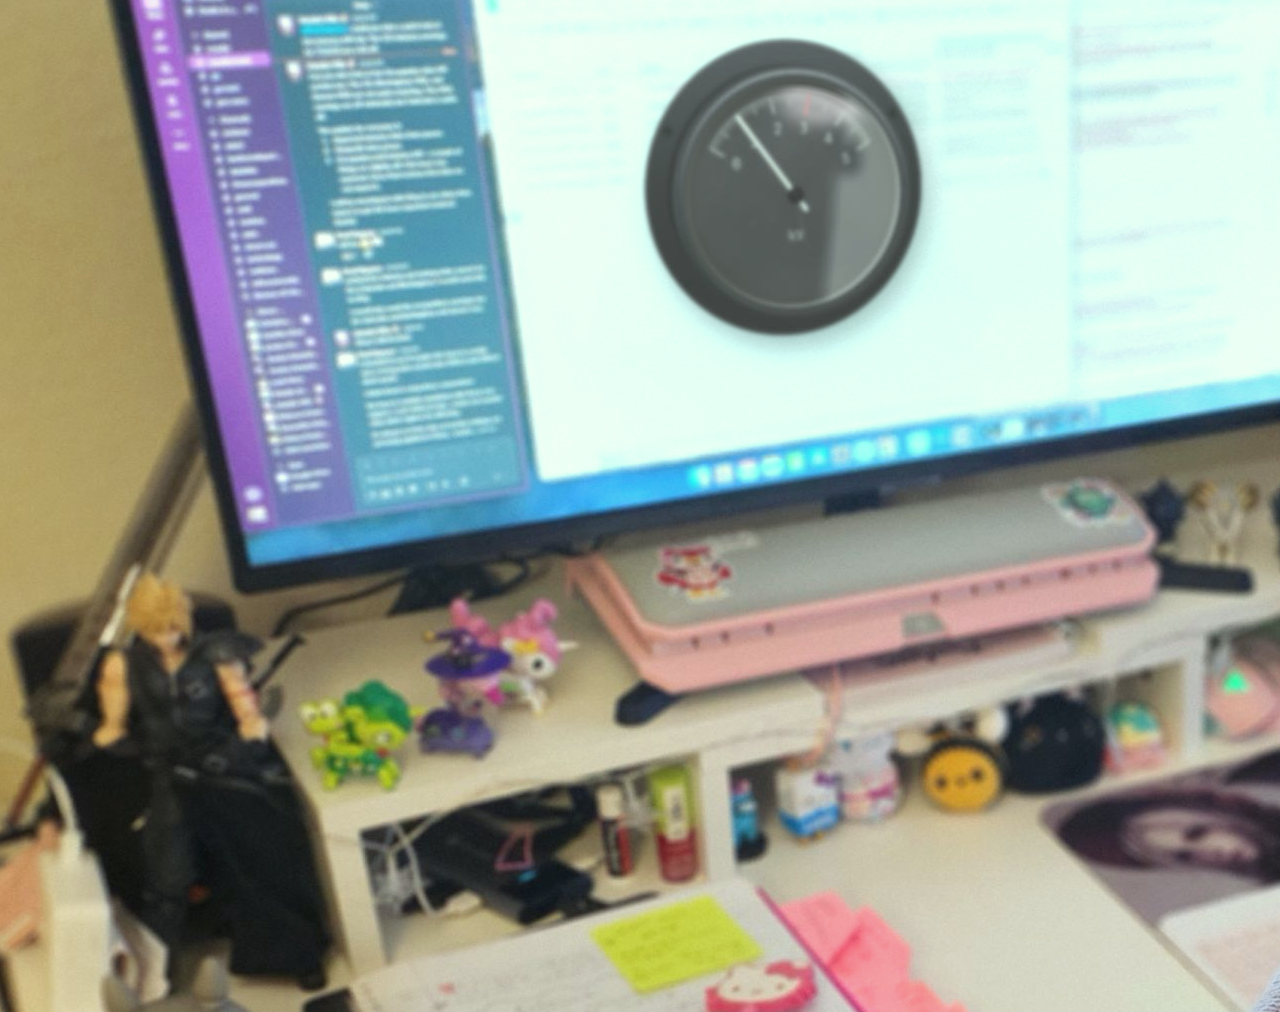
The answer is 1 kV
